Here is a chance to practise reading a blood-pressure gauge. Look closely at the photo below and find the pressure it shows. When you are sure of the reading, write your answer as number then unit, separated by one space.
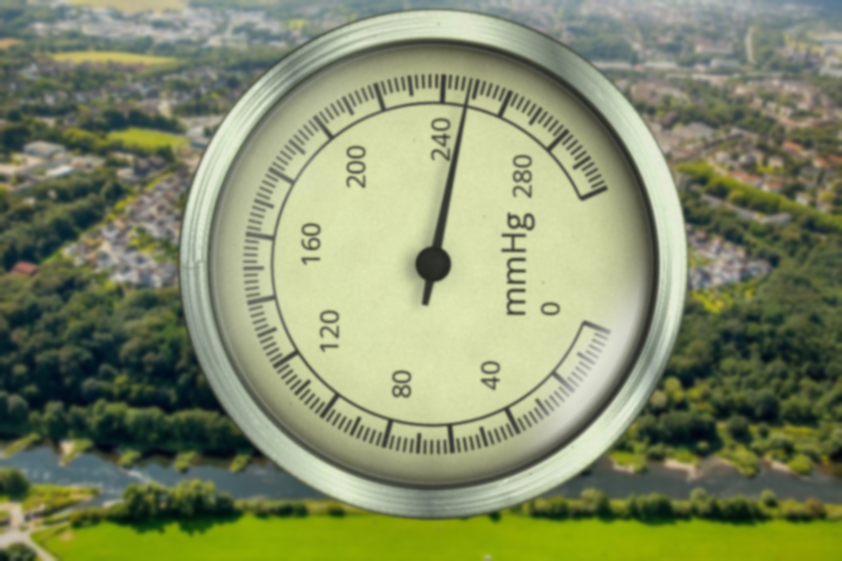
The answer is 248 mmHg
